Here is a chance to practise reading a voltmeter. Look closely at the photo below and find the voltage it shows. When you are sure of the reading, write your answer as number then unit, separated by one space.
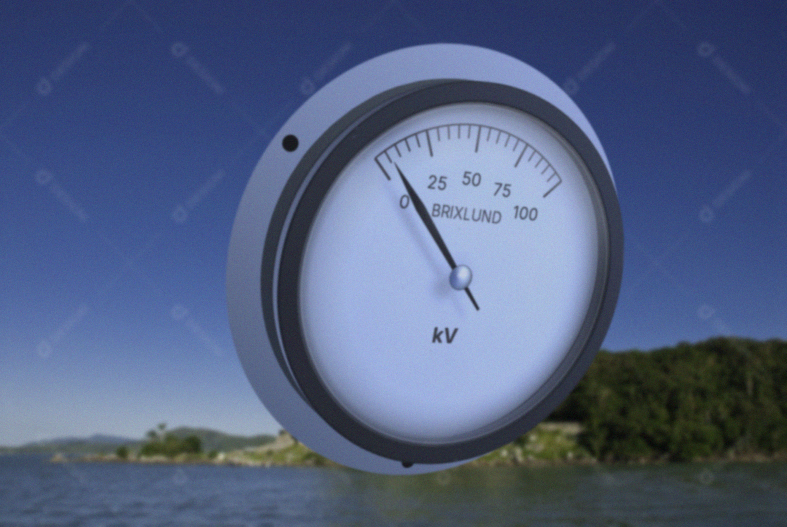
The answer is 5 kV
